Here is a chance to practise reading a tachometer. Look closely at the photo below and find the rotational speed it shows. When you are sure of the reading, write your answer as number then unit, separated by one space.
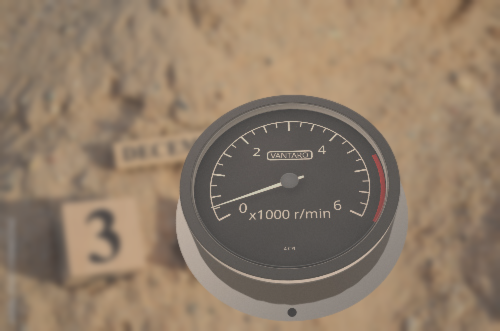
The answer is 250 rpm
